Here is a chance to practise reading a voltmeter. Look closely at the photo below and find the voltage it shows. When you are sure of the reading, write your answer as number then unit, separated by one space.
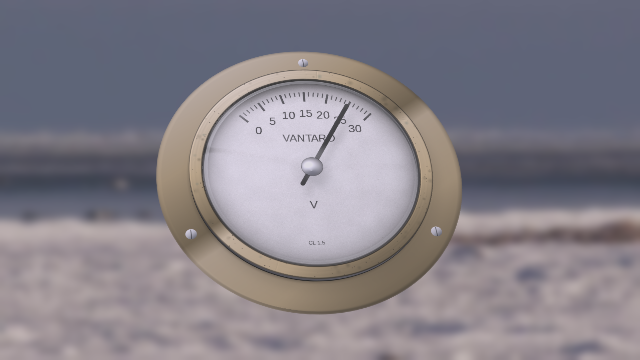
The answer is 25 V
